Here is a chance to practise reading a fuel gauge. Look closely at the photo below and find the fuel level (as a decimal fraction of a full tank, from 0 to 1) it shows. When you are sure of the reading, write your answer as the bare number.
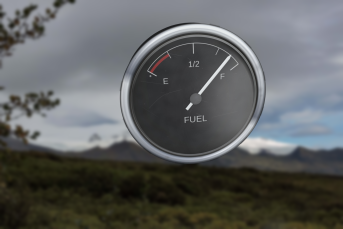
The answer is 0.875
